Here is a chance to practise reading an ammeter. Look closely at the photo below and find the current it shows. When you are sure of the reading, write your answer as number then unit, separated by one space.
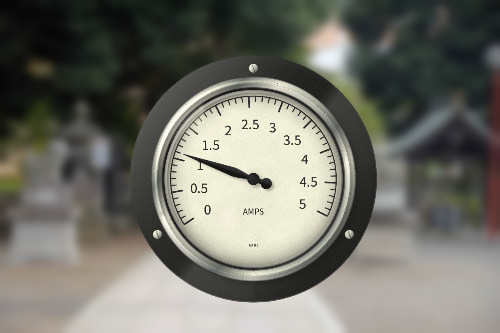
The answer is 1.1 A
